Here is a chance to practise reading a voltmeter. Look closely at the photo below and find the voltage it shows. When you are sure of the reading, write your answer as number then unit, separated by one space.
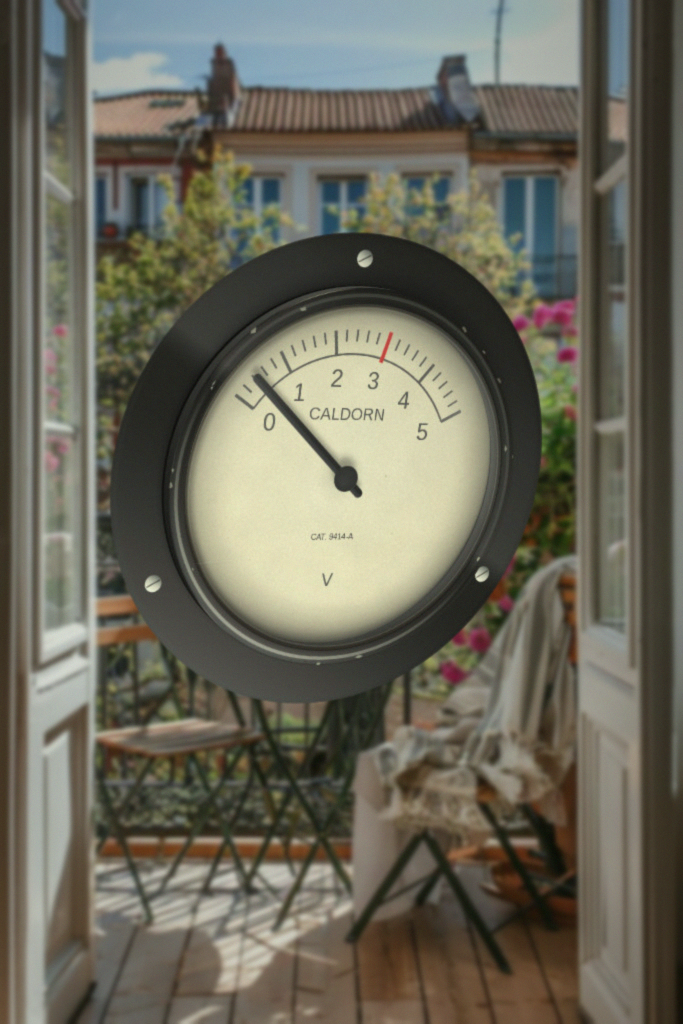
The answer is 0.4 V
